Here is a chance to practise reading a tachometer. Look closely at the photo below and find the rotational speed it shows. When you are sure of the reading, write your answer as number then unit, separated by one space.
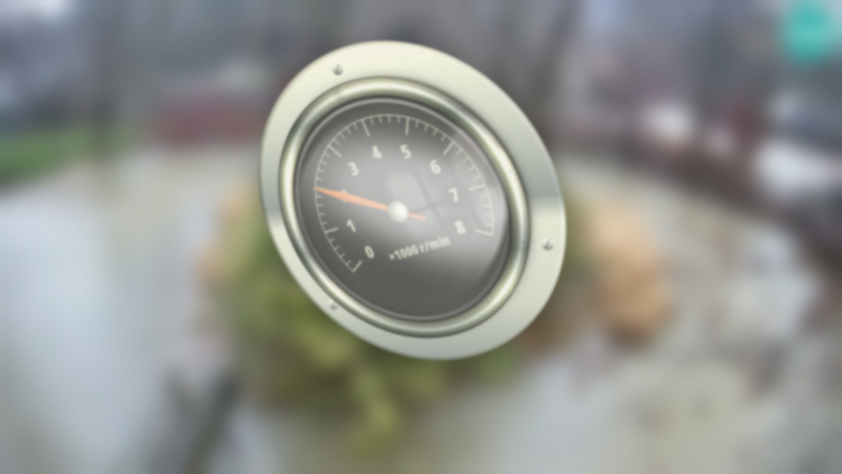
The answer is 2000 rpm
